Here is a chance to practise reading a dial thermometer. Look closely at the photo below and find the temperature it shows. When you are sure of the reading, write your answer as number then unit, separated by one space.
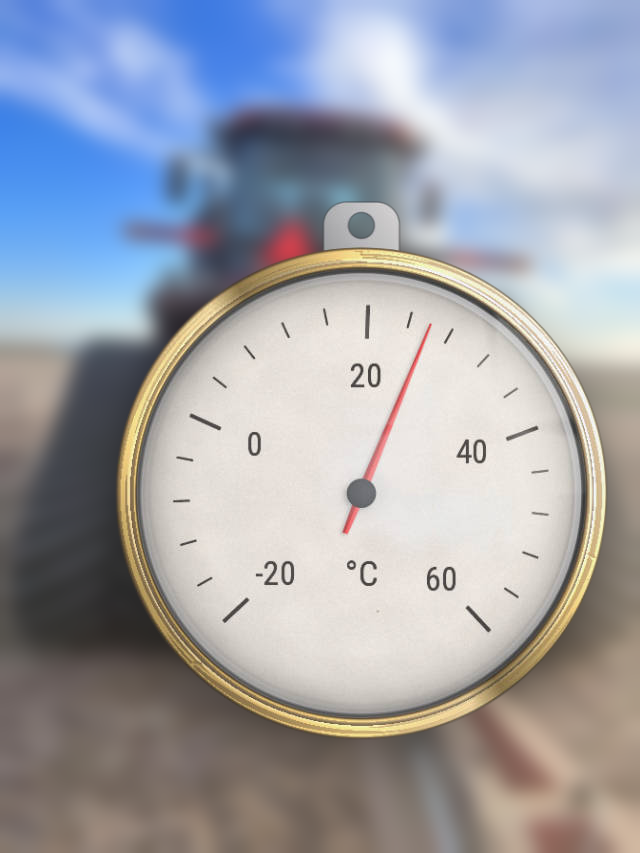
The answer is 26 °C
